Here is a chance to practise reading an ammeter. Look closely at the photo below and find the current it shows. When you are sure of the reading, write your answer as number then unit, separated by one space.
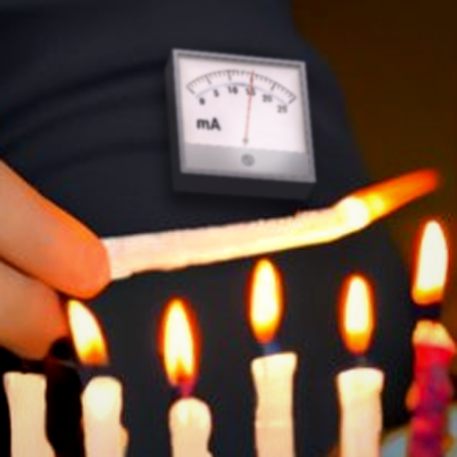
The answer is 15 mA
